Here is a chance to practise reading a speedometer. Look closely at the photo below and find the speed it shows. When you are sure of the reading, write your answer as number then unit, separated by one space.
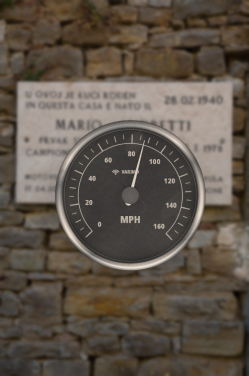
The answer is 87.5 mph
